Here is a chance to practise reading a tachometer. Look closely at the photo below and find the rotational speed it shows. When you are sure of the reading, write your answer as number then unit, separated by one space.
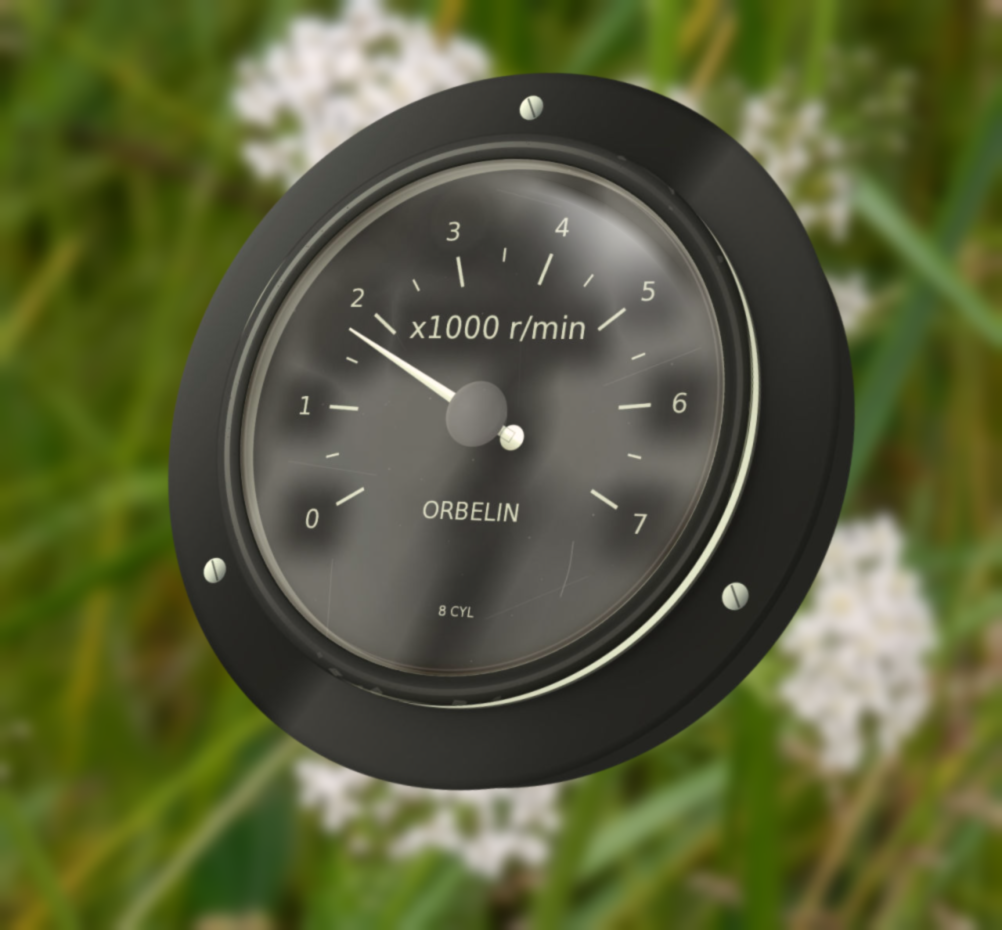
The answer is 1750 rpm
